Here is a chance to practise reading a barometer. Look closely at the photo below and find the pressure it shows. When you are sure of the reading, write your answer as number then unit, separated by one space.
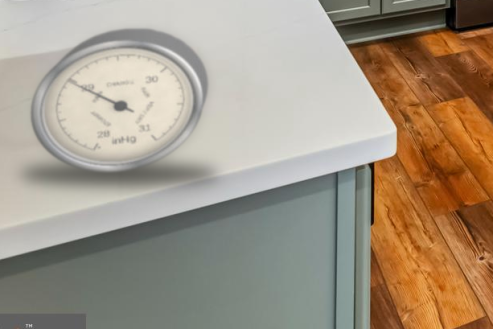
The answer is 29 inHg
